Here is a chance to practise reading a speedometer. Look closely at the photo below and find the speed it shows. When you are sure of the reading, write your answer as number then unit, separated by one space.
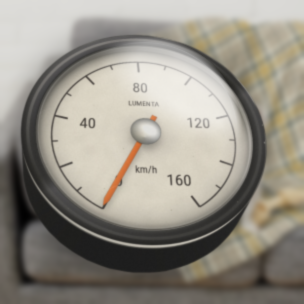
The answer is 0 km/h
